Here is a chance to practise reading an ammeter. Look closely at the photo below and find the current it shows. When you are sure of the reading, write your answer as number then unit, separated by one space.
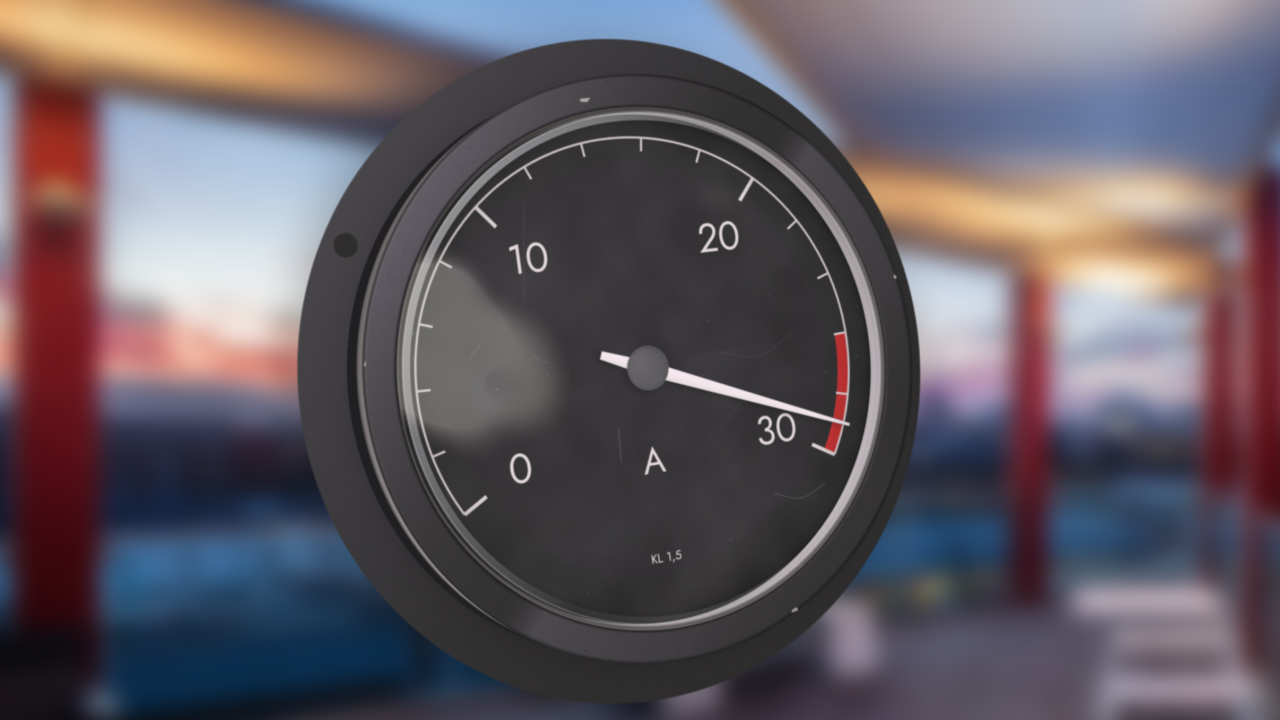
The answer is 29 A
